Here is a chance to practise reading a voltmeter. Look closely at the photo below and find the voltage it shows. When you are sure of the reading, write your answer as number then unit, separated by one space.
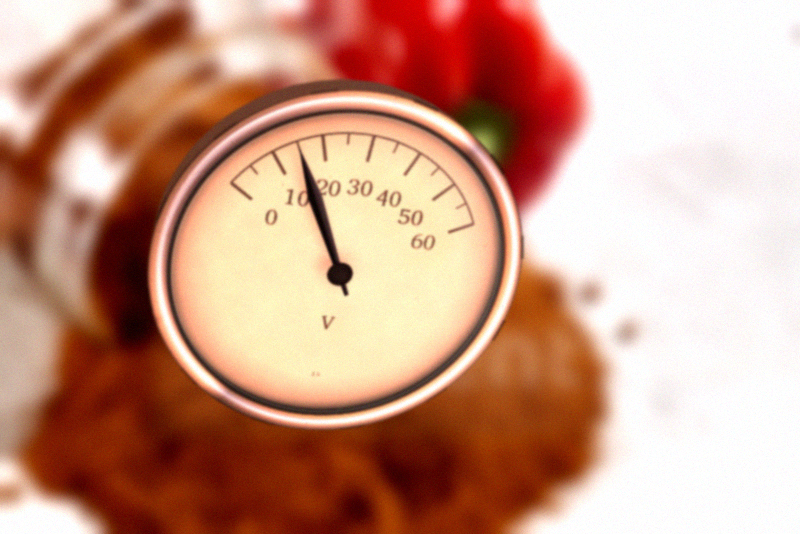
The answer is 15 V
